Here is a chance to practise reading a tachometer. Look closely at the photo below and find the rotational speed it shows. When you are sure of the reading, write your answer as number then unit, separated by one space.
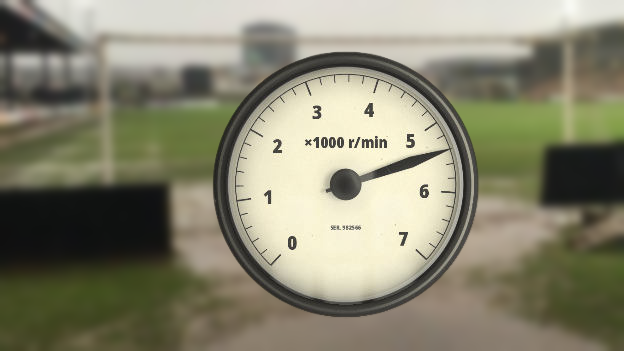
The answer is 5400 rpm
